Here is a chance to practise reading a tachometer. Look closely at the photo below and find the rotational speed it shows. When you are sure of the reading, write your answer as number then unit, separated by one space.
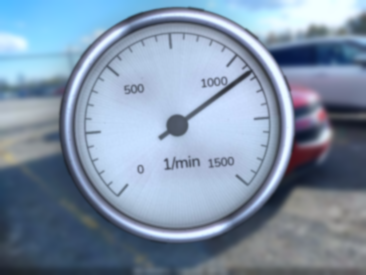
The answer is 1075 rpm
